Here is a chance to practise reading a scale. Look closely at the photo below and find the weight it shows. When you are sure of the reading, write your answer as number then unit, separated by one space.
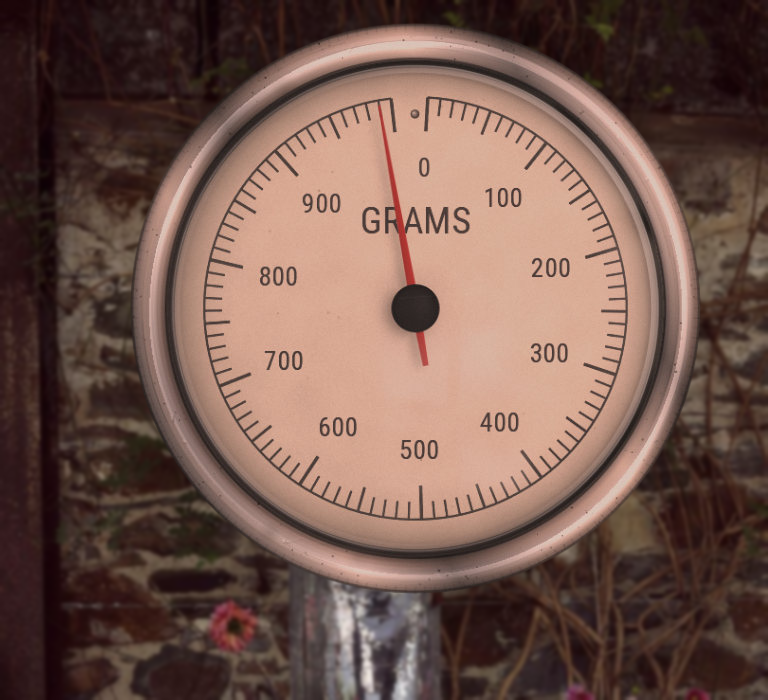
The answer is 990 g
